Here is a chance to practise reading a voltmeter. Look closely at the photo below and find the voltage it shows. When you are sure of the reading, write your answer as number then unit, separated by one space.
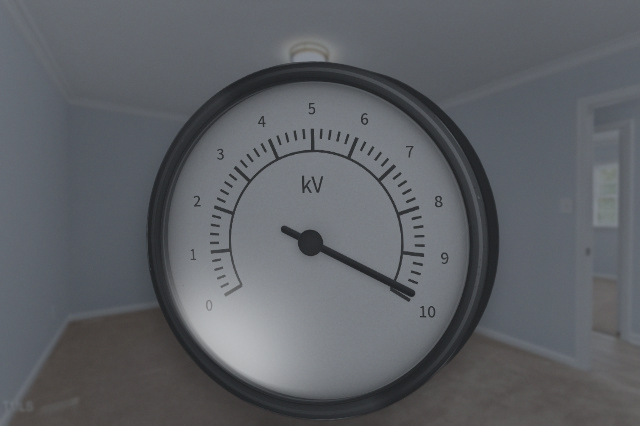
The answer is 9.8 kV
